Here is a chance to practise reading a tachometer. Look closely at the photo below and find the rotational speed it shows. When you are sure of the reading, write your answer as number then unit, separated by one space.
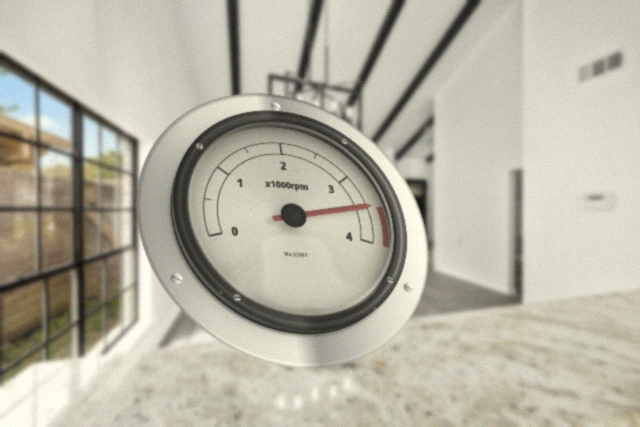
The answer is 3500 rpm
